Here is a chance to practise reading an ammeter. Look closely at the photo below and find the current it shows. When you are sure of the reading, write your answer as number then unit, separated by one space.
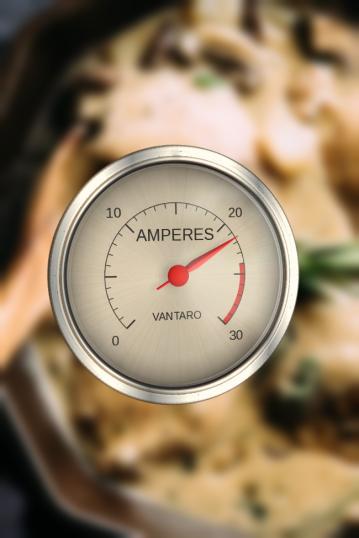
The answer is 21.5 A
